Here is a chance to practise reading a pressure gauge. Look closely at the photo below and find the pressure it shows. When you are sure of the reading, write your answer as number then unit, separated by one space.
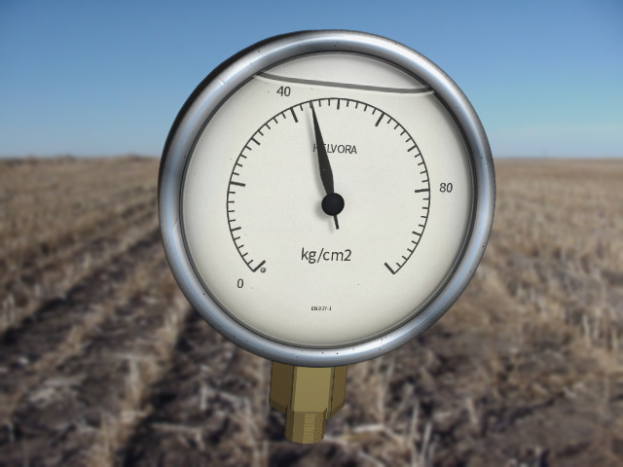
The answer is 44 kg/cm²
